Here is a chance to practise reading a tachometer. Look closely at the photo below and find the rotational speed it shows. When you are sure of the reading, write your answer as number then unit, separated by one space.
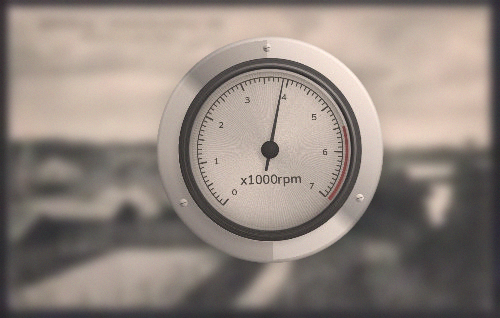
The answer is 3900 rpm
